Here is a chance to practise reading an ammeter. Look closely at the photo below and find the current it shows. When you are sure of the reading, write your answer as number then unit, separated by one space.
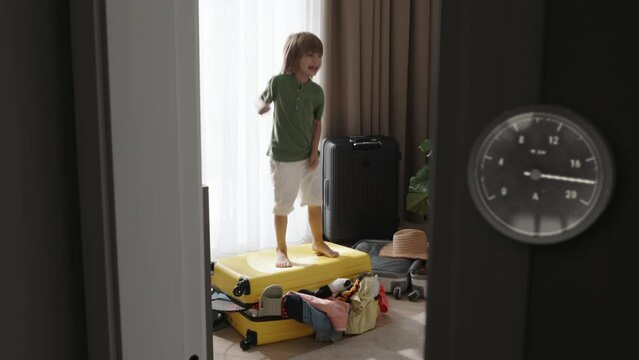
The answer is 18 A
